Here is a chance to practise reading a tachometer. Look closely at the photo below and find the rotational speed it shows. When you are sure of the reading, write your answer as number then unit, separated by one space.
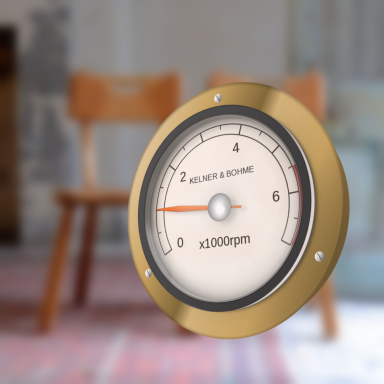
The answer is 1000 rpm
